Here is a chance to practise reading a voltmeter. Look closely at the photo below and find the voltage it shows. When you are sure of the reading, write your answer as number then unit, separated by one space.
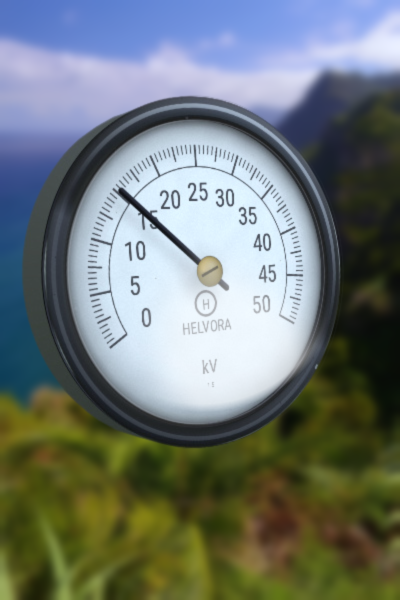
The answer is 15 kV
